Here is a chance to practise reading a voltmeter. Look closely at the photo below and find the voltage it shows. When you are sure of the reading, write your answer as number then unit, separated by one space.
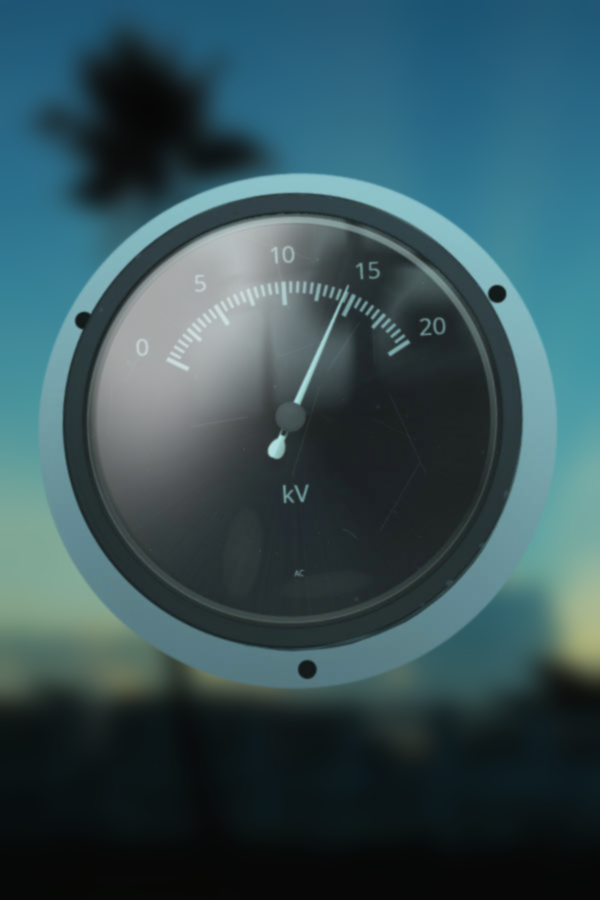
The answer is 14.5 kV
